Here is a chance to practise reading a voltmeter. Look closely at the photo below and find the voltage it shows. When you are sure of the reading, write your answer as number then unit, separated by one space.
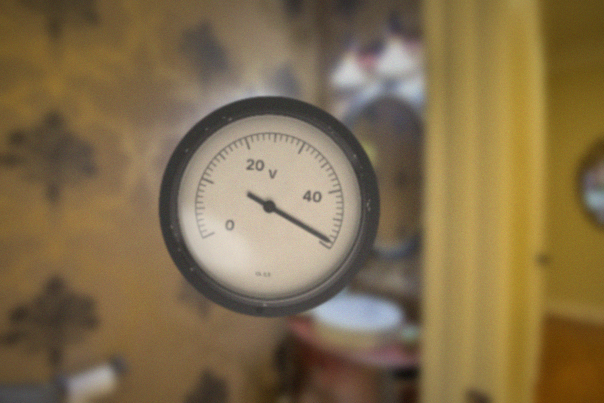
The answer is 49 V
